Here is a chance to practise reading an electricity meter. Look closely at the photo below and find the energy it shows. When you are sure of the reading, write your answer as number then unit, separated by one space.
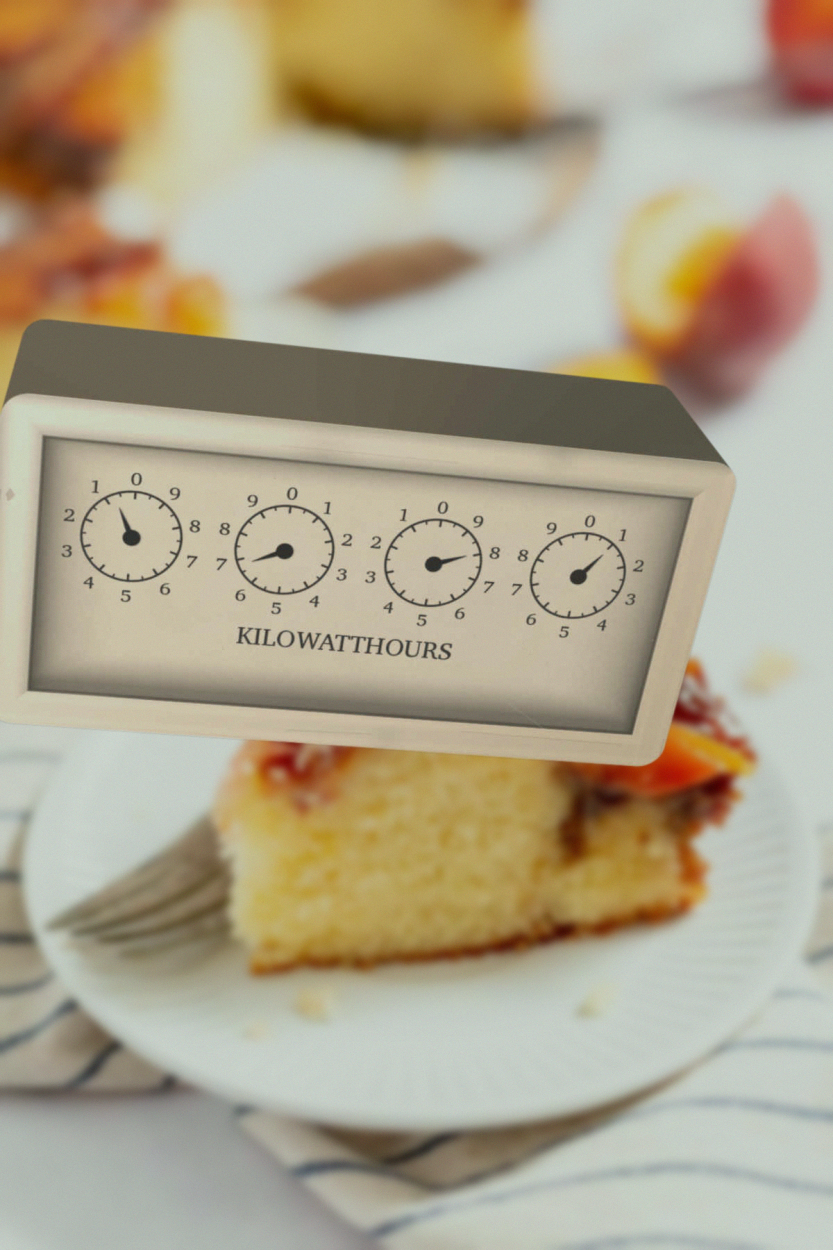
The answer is 681 kWh
